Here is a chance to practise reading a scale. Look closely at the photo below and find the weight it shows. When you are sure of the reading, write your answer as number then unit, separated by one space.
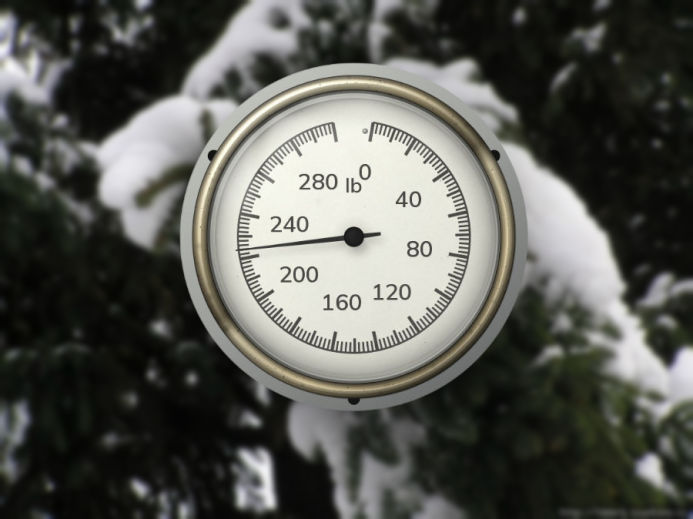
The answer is 224 lb
